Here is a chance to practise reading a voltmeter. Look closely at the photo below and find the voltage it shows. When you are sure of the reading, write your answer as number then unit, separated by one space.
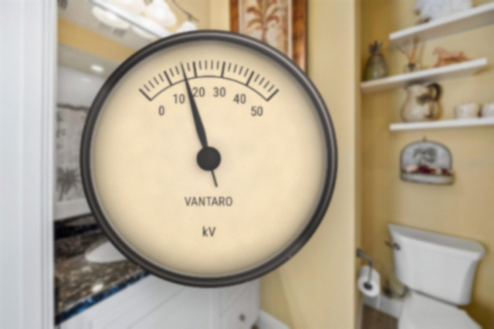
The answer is 16 kV
